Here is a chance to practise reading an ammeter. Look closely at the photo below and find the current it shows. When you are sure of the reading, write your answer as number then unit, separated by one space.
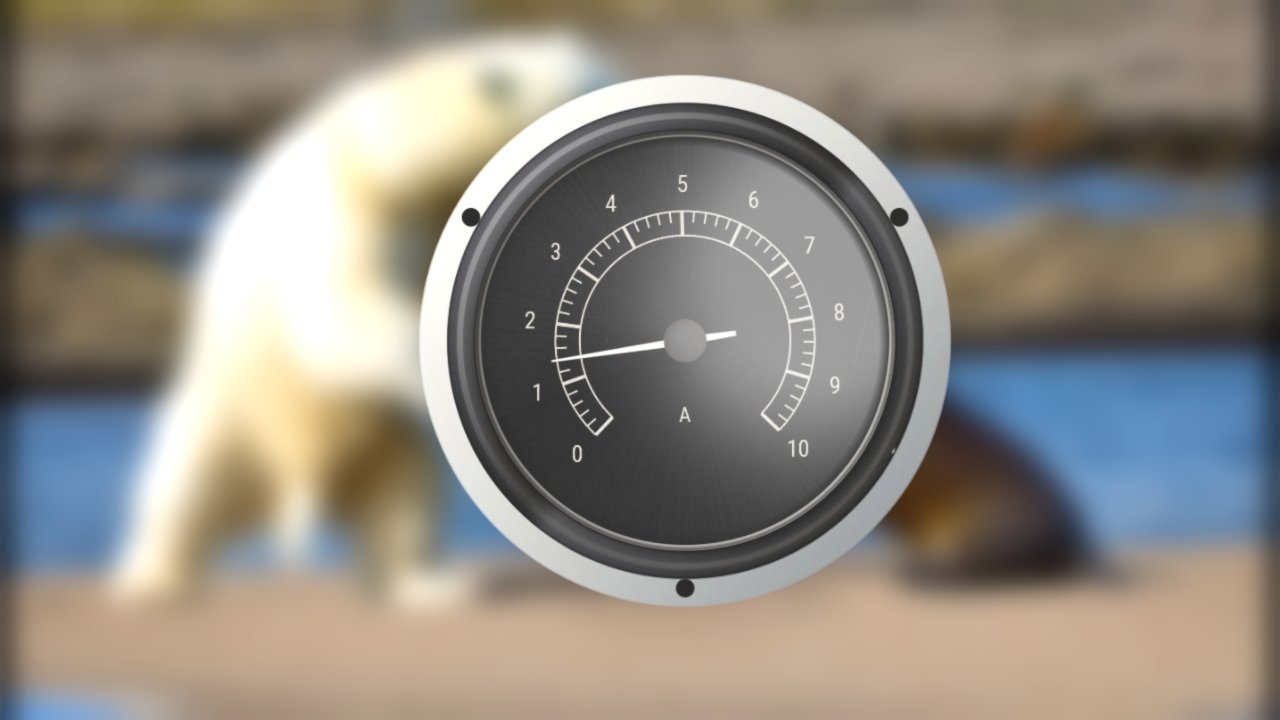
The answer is 1.4 A
